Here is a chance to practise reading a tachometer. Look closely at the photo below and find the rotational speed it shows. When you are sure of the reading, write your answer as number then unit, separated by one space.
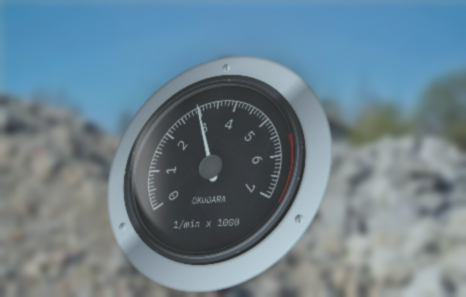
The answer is 3000 rpm
